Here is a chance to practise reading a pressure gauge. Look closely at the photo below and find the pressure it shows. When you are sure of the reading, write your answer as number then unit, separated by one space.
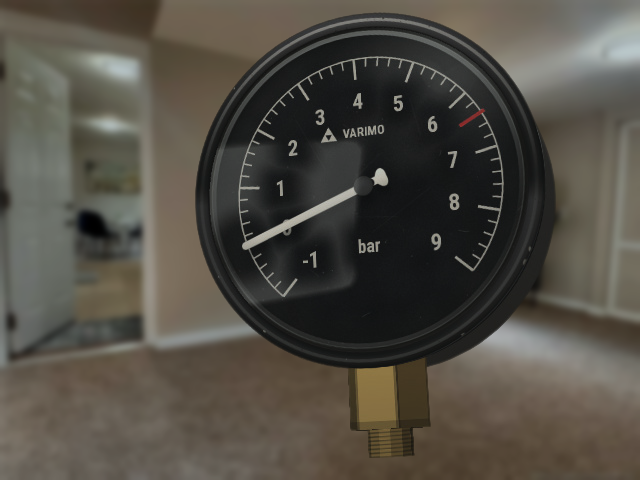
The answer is 0 bar
